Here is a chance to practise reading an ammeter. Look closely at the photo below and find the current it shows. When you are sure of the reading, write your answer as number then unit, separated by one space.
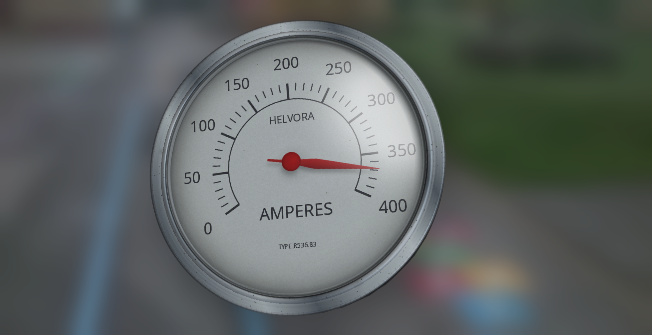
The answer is 370 A
